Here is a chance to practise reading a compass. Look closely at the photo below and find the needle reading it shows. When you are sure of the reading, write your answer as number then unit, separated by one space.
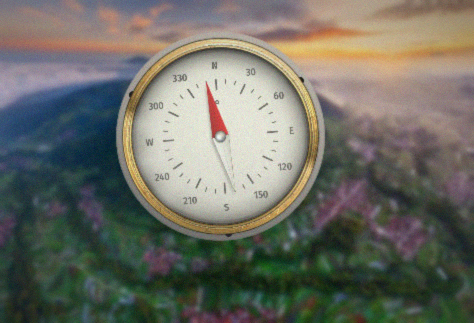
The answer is 350 °
